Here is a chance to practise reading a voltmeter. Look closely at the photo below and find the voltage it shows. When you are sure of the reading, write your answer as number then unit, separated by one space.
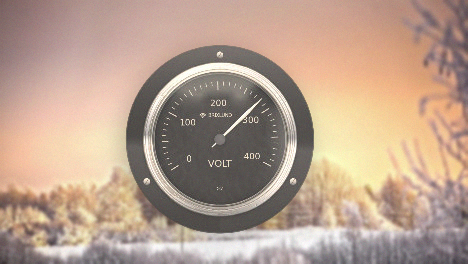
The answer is 280 V
